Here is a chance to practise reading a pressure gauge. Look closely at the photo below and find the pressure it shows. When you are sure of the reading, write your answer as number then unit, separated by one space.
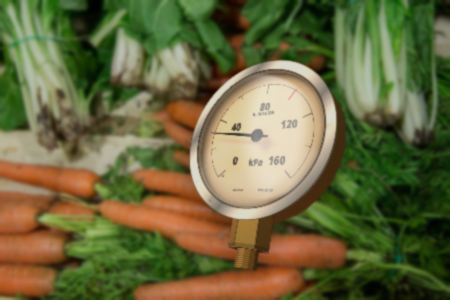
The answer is 30 kPa
